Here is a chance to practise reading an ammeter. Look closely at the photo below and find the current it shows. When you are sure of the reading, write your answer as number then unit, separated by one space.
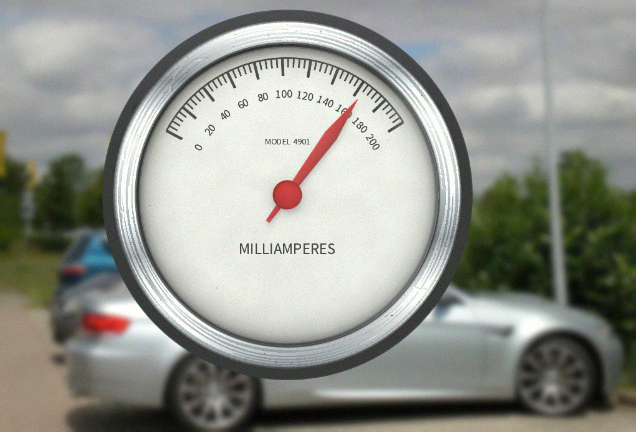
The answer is 164 mA
